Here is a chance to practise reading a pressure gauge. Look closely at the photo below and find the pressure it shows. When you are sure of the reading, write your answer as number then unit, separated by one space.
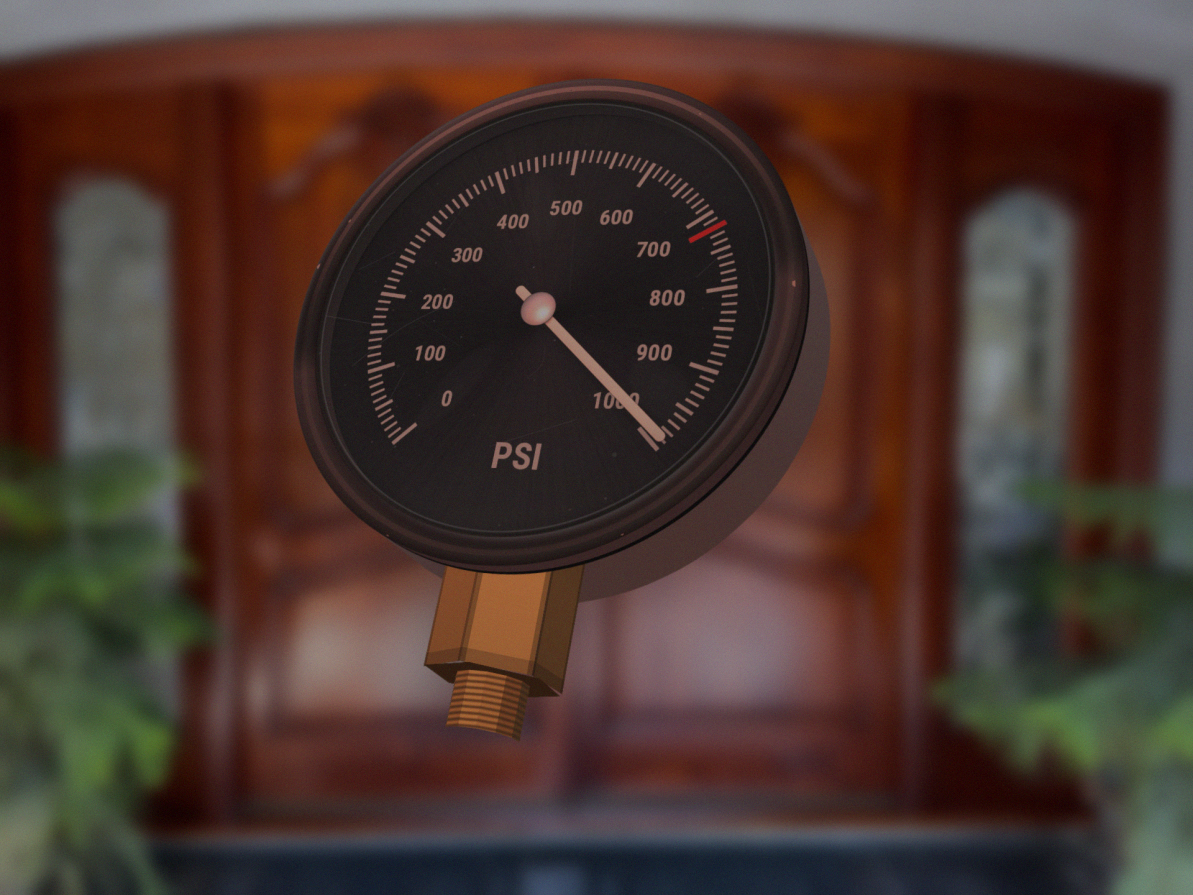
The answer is 990 psi
